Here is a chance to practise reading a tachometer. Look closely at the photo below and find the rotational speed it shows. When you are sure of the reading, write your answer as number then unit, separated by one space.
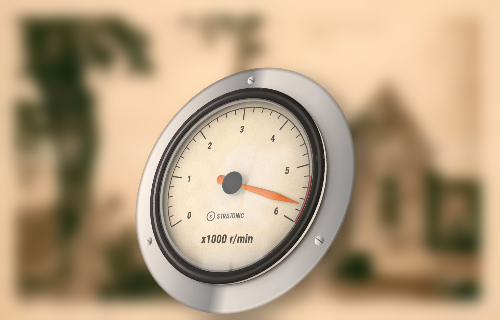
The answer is 5700 rpm
